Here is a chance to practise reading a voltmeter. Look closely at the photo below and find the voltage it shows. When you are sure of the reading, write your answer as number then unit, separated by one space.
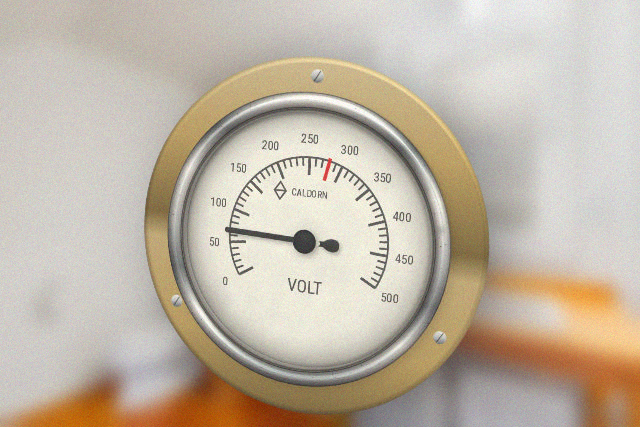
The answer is 70 V
